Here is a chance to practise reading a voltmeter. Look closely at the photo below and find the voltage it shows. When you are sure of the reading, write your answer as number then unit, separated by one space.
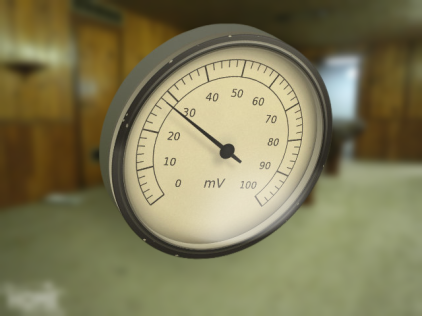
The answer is 28 mV
